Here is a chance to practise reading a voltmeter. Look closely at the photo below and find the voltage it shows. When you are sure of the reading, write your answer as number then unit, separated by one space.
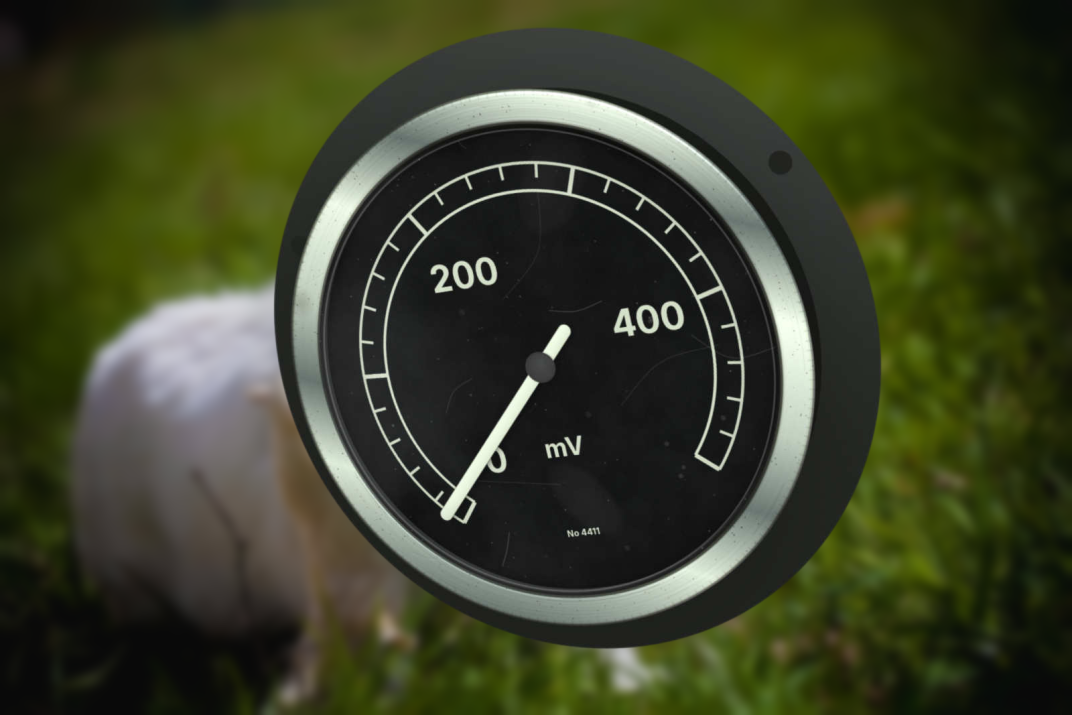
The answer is 10 mV
